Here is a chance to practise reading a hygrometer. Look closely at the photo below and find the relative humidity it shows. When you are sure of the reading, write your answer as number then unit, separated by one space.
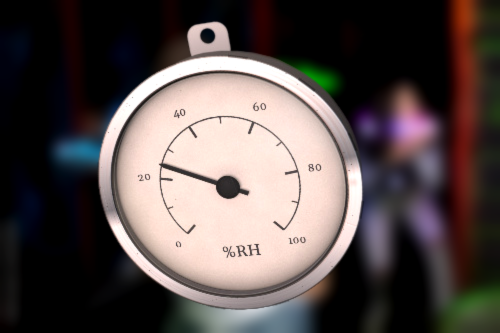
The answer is 25 %
